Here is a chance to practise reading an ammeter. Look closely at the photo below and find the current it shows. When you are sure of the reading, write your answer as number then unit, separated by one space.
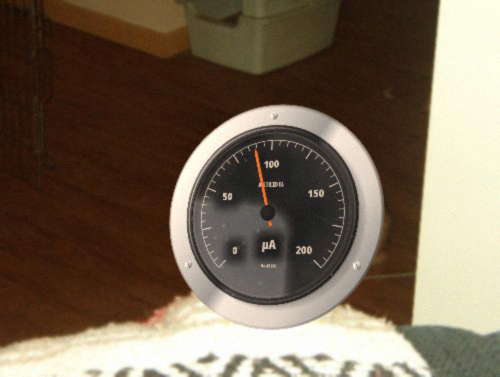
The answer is 90 µA
